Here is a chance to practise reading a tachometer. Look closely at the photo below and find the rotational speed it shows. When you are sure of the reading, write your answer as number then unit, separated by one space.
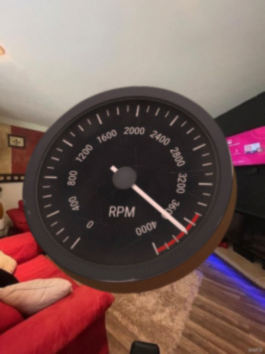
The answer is 3700 rpm
